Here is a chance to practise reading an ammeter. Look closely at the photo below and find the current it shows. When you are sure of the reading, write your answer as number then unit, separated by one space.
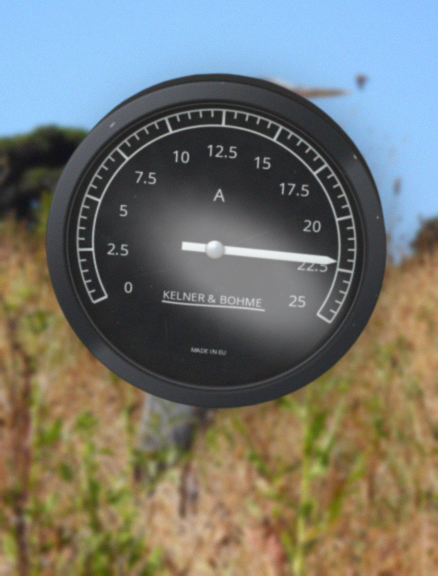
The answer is 22 A
